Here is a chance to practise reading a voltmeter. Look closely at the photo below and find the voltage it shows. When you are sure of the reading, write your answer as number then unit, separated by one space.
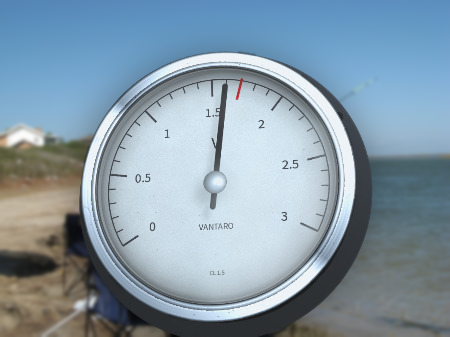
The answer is 1.6 V
